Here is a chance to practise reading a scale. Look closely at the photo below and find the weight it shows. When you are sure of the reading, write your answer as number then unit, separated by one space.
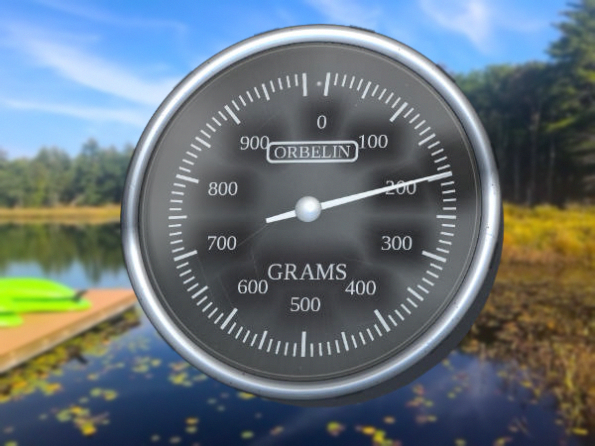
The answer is 200 g
